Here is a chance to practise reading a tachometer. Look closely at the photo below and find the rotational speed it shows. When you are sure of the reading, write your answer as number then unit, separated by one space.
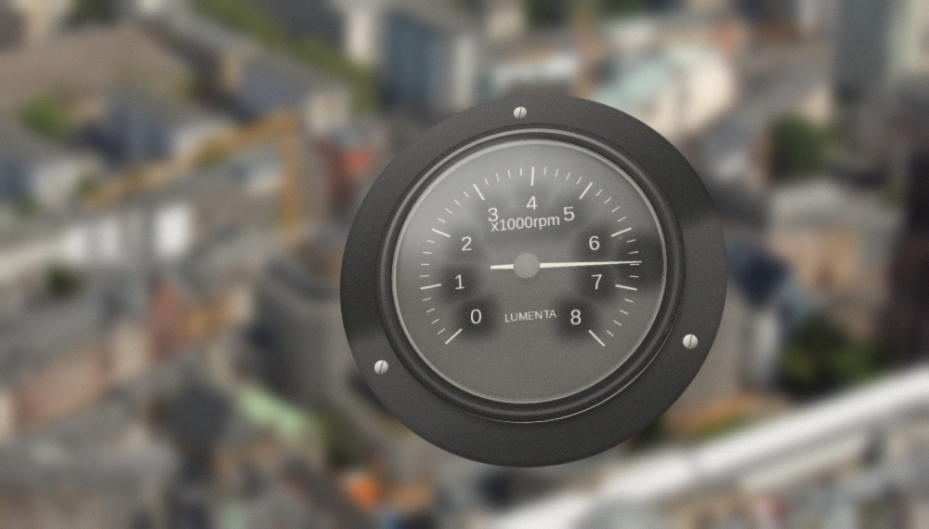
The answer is 6600 rpm
